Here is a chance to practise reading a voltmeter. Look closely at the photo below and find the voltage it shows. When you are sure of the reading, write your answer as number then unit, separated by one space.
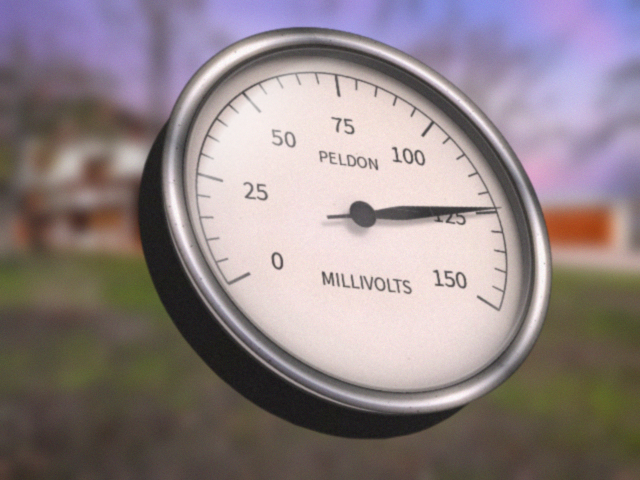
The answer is 125 mV
